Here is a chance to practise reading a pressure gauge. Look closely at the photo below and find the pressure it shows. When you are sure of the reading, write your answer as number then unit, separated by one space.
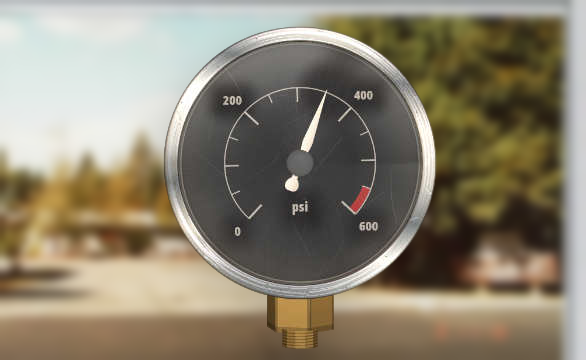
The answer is 350 psi
